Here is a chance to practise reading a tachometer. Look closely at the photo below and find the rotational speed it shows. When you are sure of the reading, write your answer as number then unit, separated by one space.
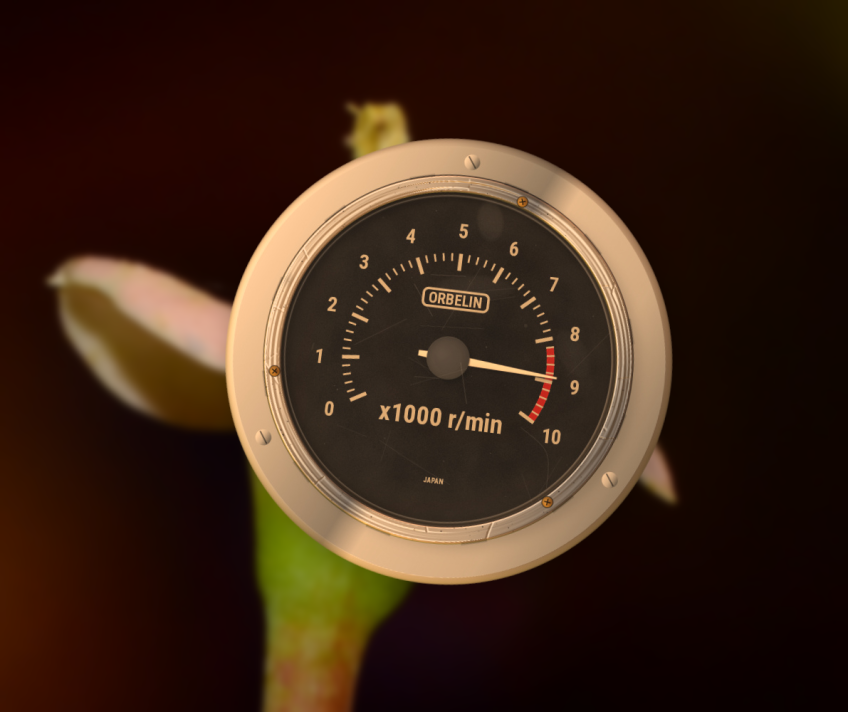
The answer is 8900 rpm
